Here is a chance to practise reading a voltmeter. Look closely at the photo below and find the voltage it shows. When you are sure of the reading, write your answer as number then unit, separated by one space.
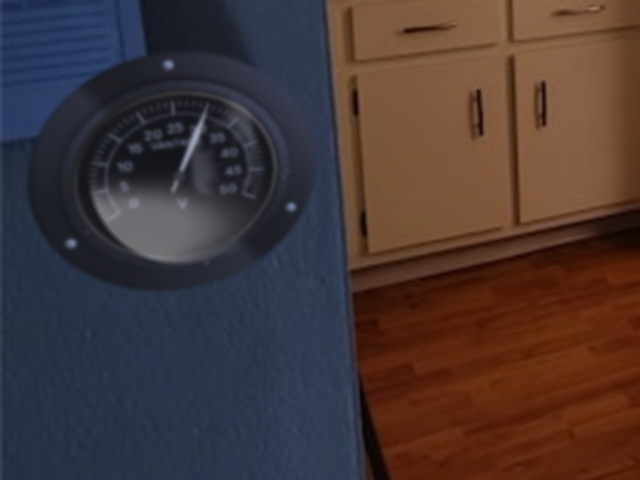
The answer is 30 V
